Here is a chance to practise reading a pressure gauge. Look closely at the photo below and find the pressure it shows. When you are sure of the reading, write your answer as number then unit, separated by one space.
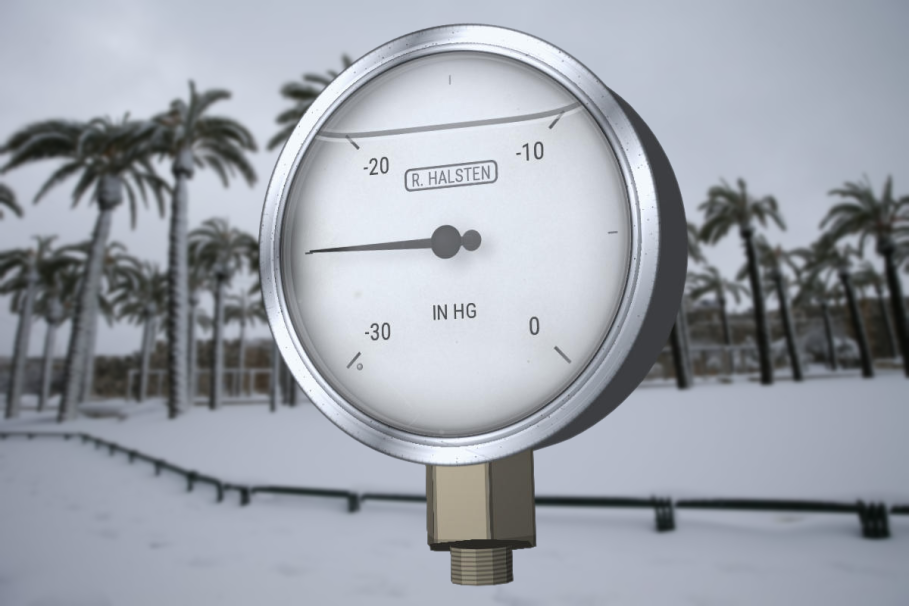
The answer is -25 inHg
